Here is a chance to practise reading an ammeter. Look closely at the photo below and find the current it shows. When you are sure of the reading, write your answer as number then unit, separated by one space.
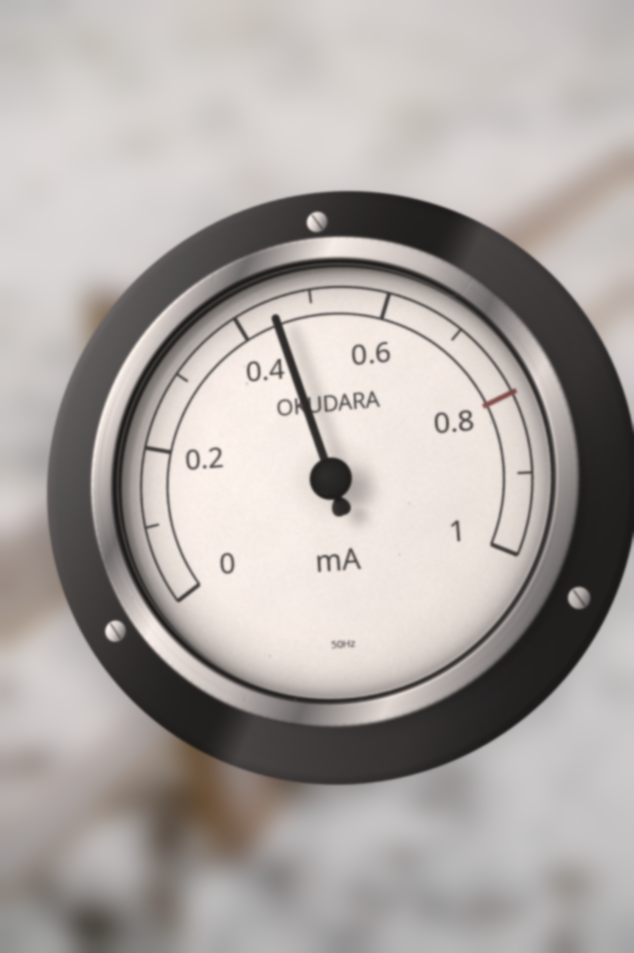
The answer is 0.45 mA
